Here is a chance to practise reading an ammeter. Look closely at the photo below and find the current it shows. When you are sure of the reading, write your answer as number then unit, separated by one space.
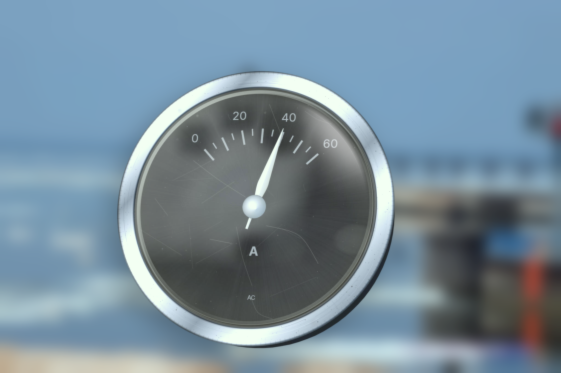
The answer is 40 A
